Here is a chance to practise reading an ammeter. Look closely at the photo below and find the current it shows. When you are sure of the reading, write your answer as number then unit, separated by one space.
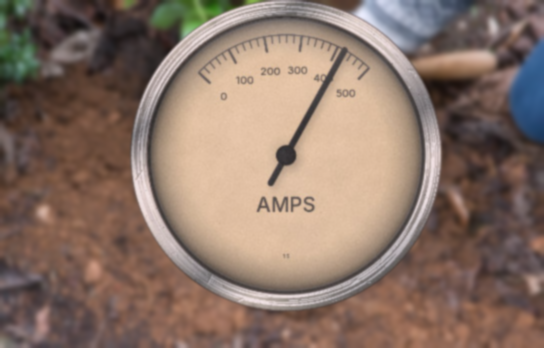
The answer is 420 A
